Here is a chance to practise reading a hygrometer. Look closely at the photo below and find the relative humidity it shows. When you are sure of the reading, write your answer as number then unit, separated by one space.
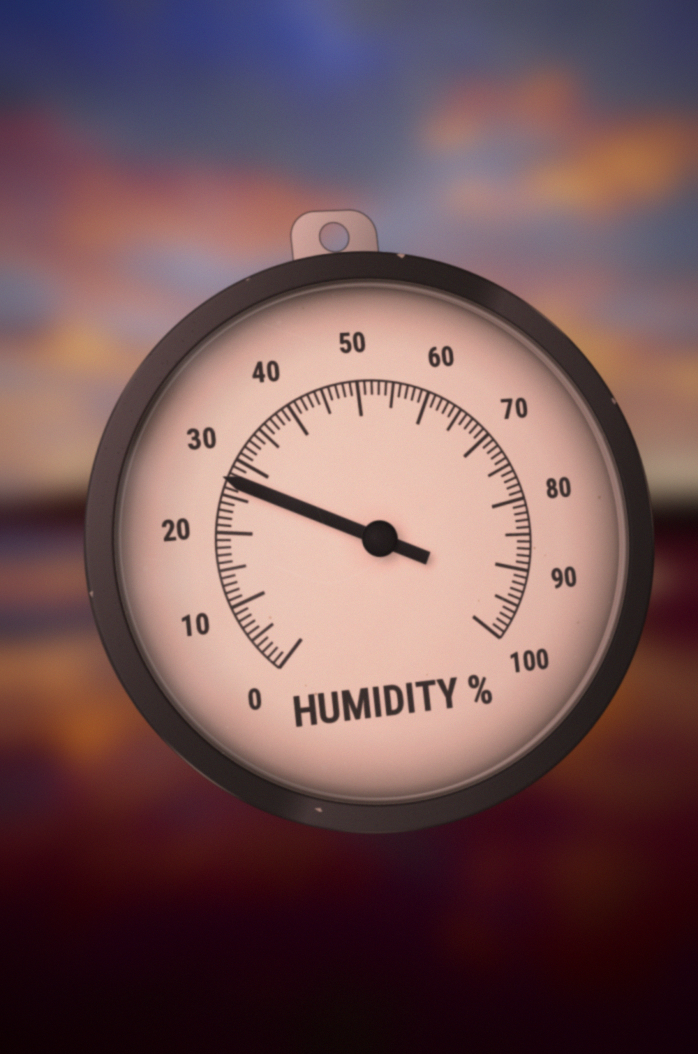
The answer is 27 %
